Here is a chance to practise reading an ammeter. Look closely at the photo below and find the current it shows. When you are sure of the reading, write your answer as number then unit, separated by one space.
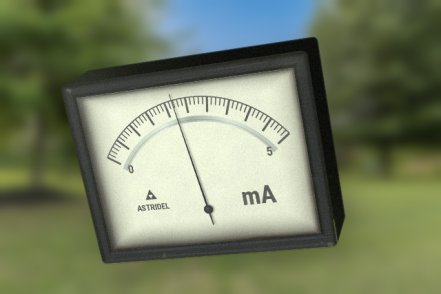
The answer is 2.2 mA
